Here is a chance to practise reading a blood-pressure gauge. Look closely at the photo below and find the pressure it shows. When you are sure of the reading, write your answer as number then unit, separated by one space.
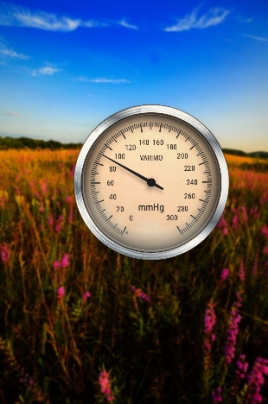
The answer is 90 mmHg
